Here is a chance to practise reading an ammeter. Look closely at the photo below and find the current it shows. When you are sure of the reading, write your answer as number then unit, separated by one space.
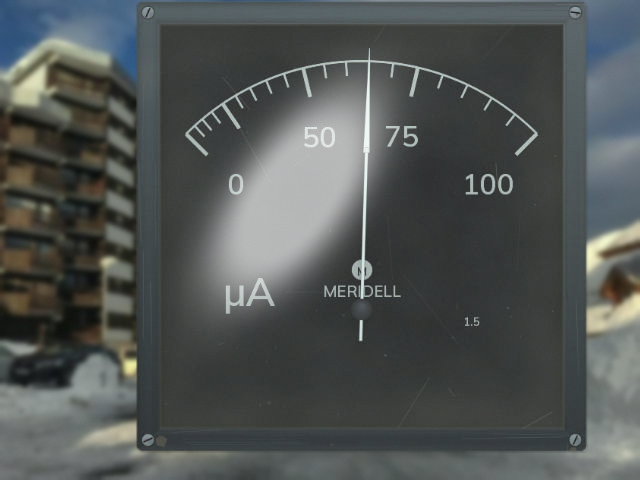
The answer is 65 µA
